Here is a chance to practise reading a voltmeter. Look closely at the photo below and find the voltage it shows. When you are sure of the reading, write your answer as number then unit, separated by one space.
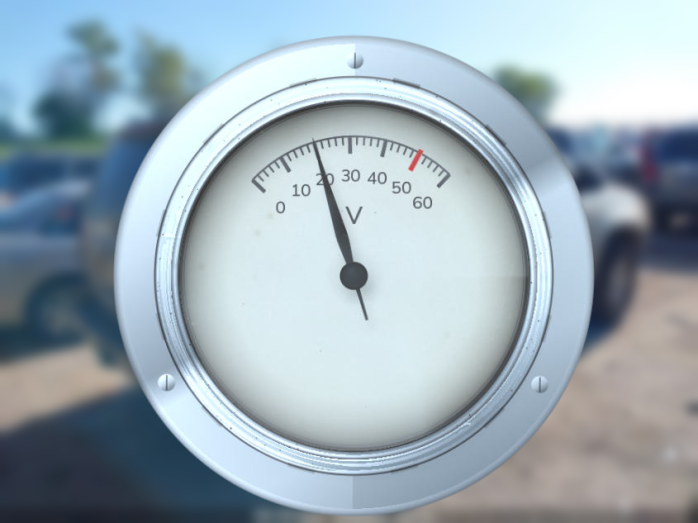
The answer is 20 V
